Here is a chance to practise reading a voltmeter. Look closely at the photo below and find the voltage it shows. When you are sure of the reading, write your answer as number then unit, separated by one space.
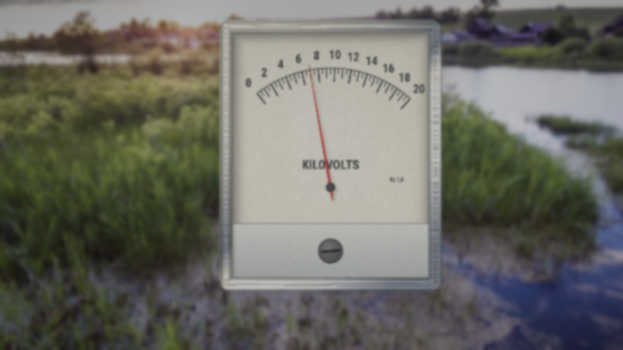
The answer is 7 kV
